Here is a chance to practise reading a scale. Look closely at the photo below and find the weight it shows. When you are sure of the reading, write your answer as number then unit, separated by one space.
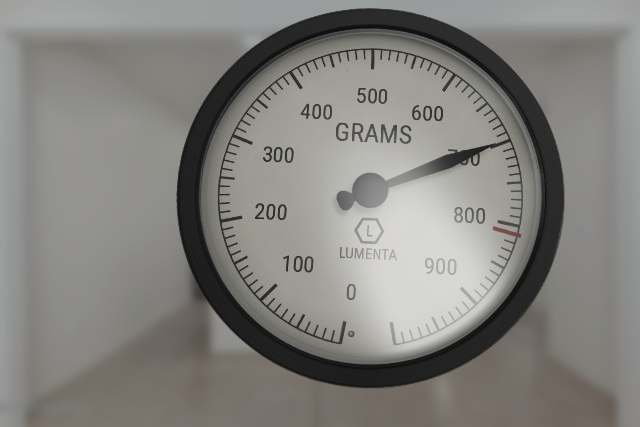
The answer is 700 g
